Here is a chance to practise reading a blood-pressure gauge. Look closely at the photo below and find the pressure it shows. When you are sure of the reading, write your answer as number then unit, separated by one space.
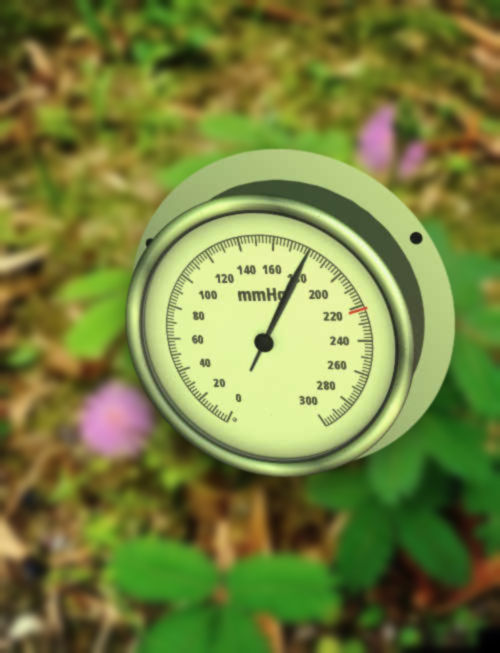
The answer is 180 mmHg
